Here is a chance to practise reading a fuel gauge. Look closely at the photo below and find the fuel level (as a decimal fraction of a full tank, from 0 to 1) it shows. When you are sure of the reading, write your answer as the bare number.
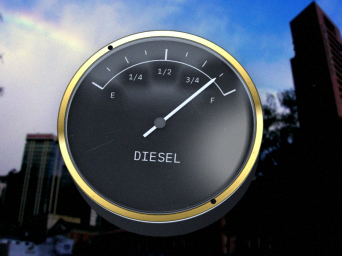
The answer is 0.875
